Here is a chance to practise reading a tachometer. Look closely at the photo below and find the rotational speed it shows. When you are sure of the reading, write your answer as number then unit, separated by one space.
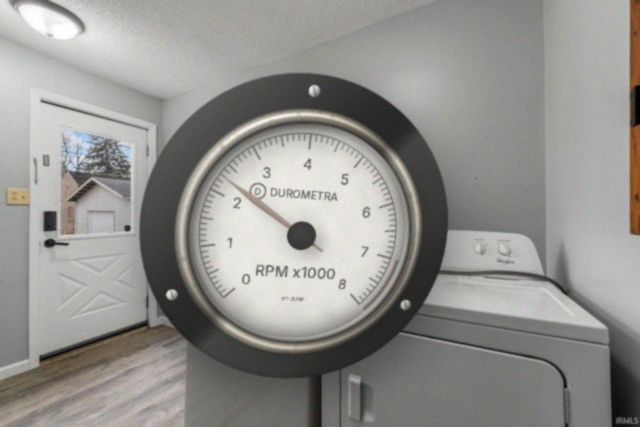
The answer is 2300 rpm
